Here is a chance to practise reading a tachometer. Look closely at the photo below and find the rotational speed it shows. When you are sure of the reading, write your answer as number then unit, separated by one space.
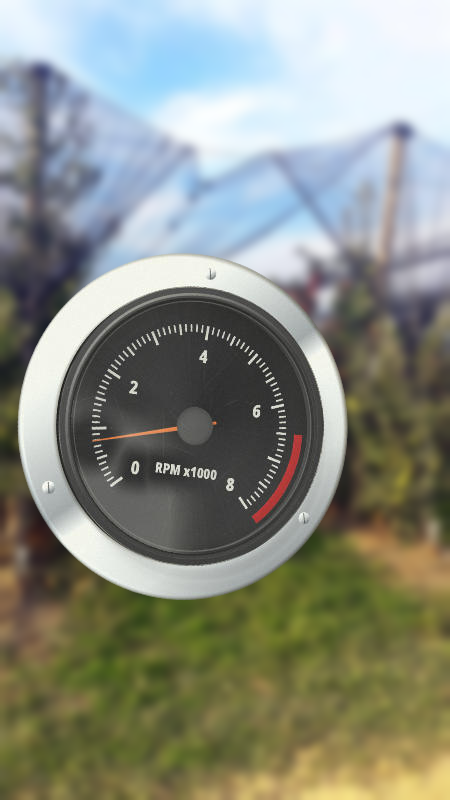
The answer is 800 rpm
